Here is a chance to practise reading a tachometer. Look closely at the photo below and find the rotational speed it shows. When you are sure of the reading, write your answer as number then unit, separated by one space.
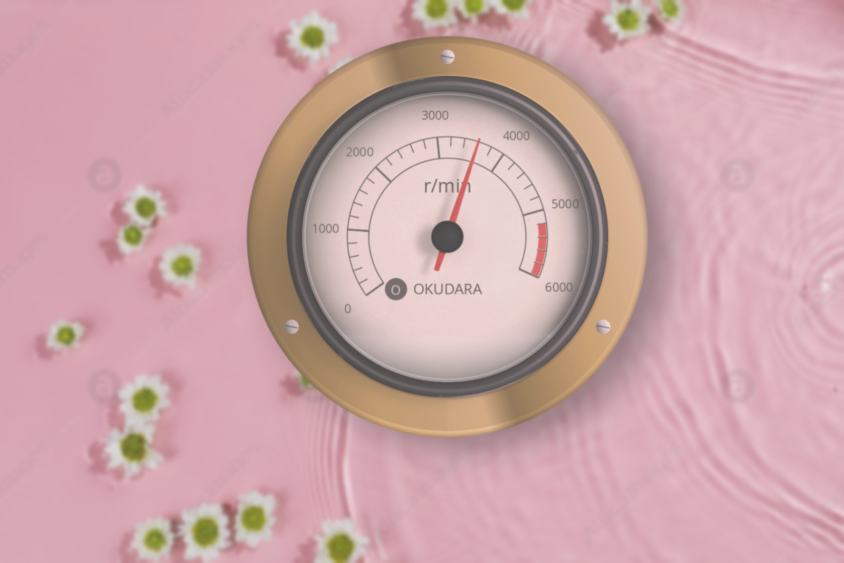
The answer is 3600 rpm
